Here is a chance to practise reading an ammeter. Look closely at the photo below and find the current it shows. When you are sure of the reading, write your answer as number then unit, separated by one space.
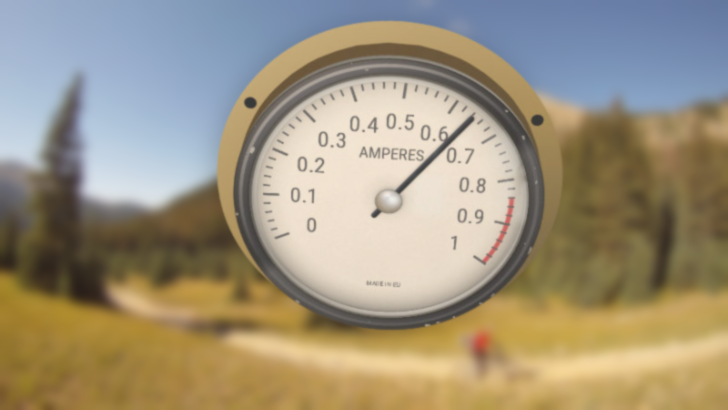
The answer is 0.64 A
